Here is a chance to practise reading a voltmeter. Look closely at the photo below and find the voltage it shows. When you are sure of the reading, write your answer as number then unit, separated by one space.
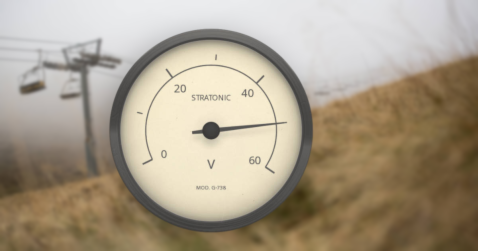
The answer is 50 V
